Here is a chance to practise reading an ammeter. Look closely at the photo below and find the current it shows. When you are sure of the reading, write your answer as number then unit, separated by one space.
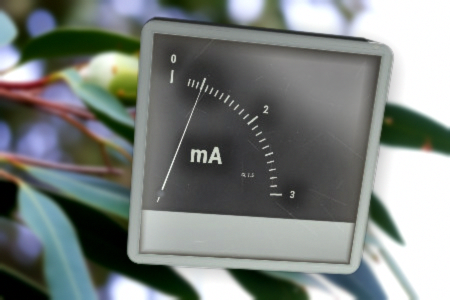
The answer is 1 mA
